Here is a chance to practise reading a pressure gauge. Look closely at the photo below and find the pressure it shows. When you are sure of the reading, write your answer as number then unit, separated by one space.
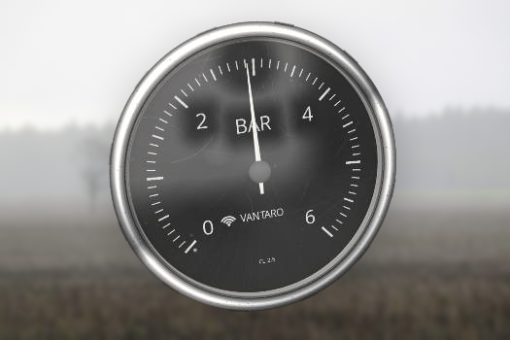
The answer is 2.9 bar
